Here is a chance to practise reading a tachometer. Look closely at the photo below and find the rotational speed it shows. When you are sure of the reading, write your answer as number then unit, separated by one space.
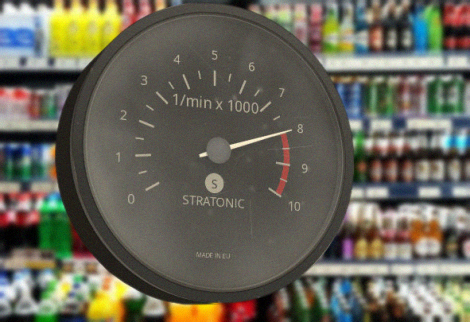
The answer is 8000 rpm
